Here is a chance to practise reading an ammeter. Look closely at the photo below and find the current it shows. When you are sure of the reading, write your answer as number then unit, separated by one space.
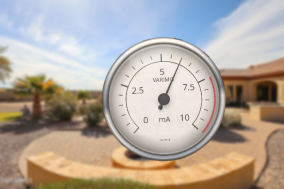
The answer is 6 mA
